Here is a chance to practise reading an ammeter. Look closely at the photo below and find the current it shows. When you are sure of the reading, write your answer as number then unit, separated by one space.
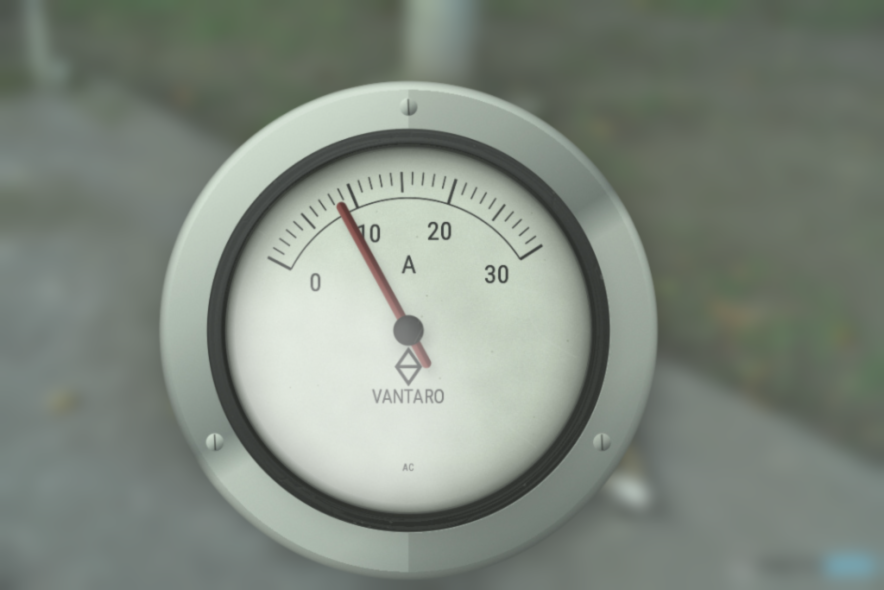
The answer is 8.5 A
